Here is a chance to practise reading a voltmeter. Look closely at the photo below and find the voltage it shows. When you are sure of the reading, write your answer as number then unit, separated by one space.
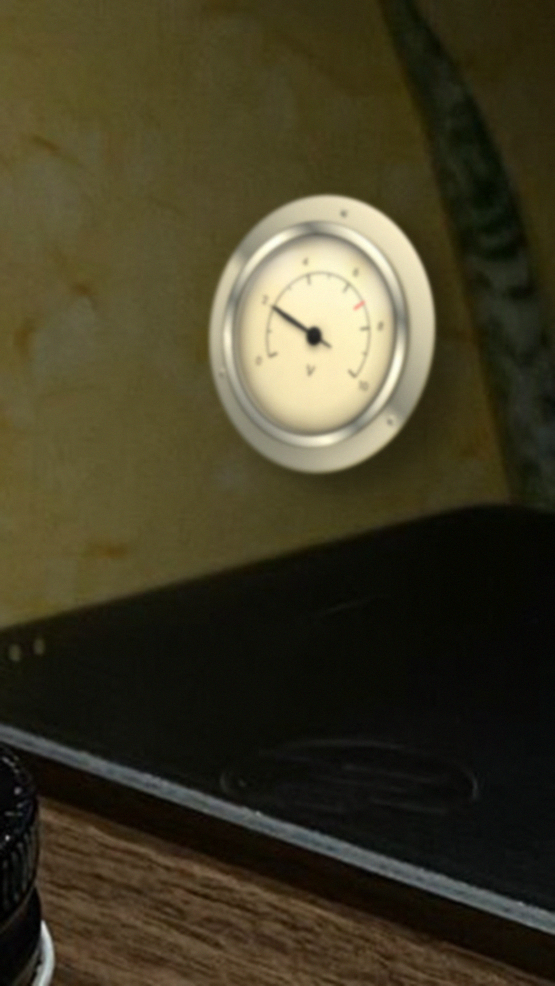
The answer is 2 V
